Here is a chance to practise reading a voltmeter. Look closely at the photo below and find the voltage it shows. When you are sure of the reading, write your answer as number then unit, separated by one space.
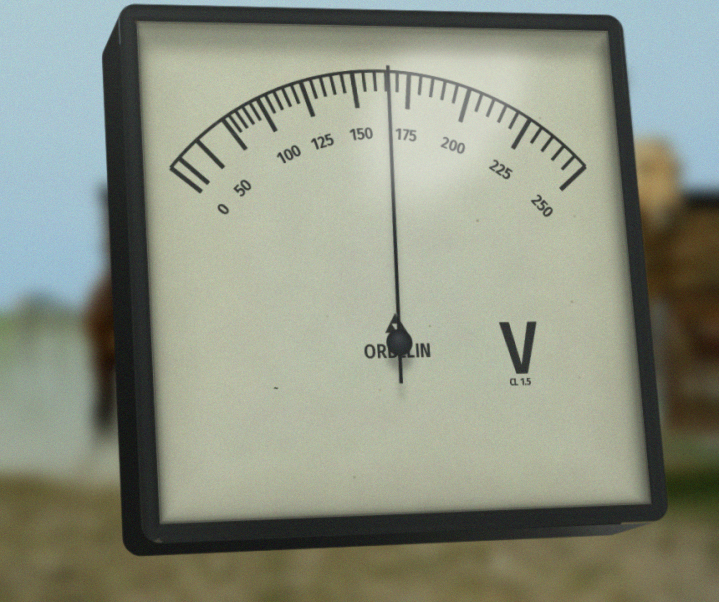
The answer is 165 V
